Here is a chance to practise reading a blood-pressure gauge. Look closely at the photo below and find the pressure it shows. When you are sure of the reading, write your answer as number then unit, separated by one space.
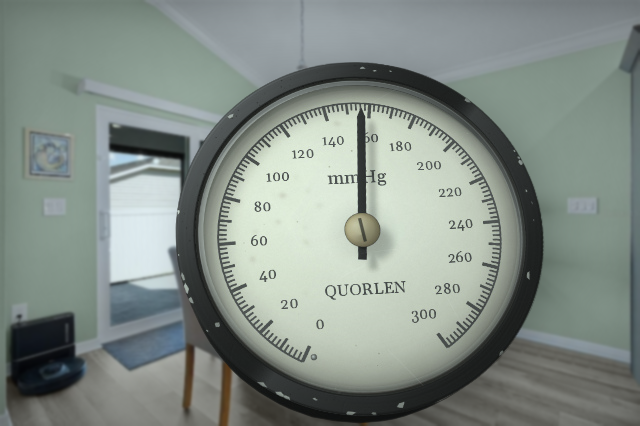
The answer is 156 mmHg
